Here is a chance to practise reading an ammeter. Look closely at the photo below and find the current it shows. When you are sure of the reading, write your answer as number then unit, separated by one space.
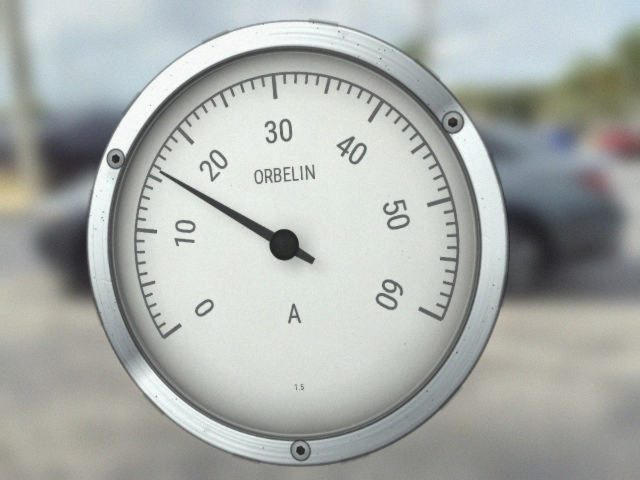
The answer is 16 A
